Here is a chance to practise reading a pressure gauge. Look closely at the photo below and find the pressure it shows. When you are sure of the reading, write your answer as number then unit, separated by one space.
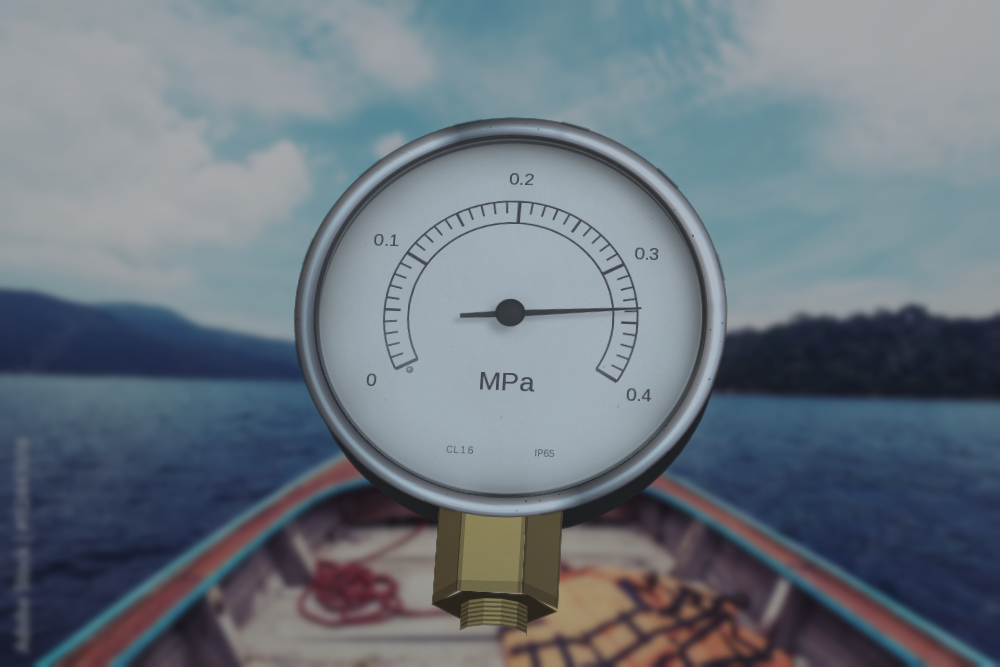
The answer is 0.34 MPa
